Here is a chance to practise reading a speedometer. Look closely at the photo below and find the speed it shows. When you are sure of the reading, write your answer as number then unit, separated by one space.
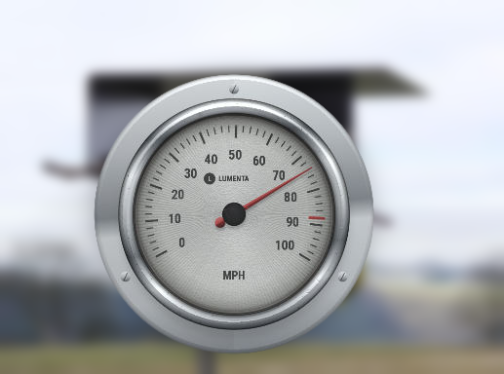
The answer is 74 mph
